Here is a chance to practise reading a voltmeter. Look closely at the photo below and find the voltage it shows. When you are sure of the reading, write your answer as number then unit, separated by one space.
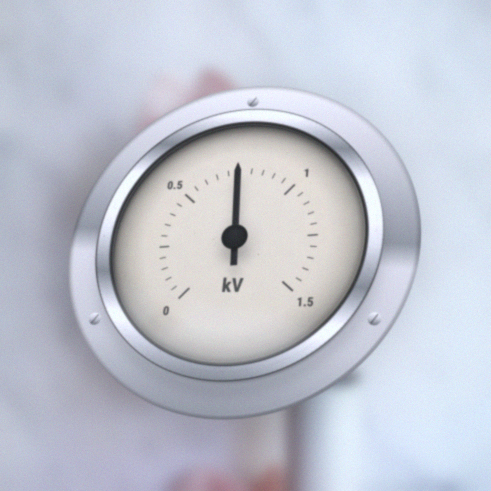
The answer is 0.75 kV
